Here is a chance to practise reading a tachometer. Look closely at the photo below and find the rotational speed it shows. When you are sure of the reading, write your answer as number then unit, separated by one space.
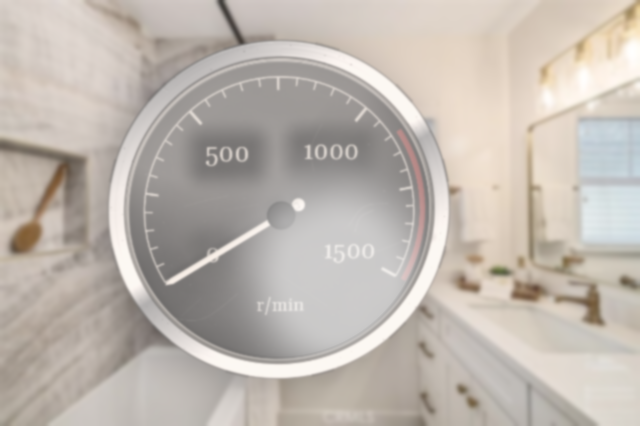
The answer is 0 rpm
